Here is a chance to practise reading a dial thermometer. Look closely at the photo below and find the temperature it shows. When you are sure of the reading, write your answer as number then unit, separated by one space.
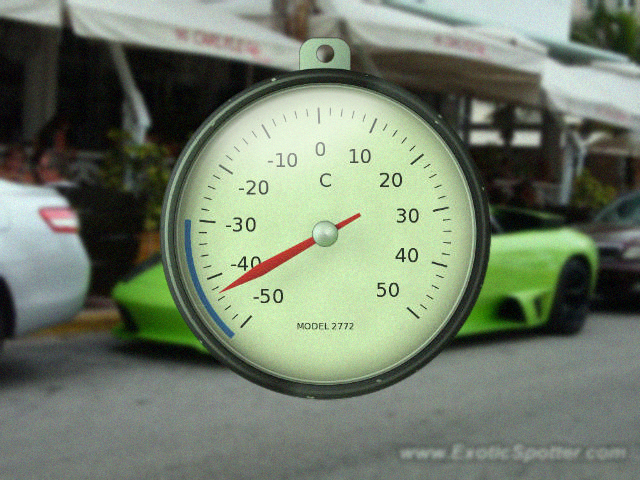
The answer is -43 °C
